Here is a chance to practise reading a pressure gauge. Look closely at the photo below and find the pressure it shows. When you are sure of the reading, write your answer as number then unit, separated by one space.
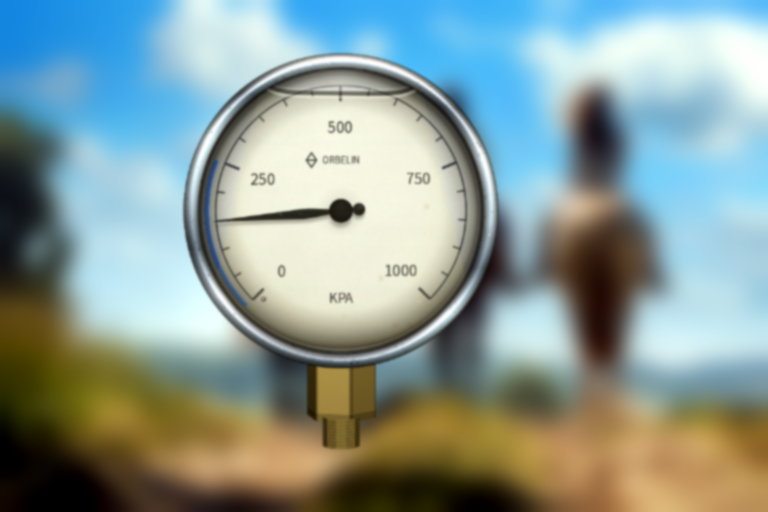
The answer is 150 kPa
